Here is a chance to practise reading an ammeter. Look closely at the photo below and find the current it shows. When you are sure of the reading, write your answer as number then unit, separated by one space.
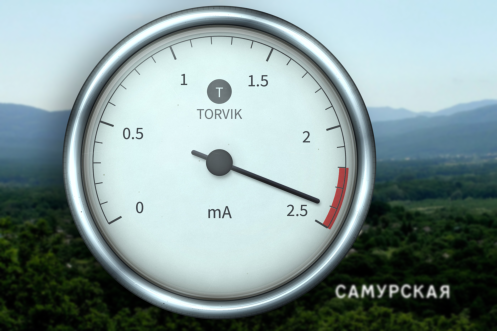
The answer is 2.4 mA
